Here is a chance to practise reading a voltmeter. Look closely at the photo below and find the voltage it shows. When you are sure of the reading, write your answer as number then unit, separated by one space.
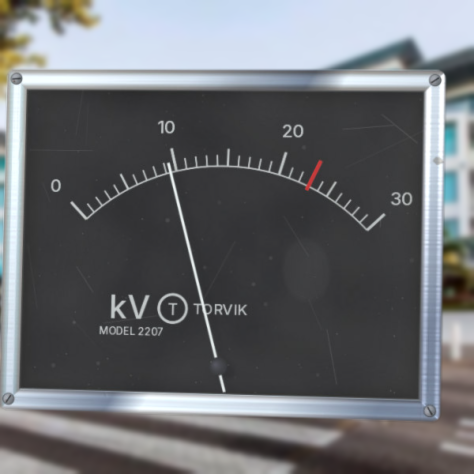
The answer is 9.5 kV
